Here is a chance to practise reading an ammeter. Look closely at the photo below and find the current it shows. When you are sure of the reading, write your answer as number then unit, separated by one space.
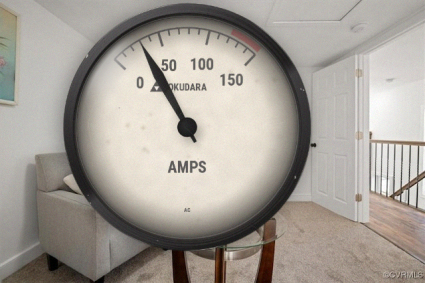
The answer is 30 A
